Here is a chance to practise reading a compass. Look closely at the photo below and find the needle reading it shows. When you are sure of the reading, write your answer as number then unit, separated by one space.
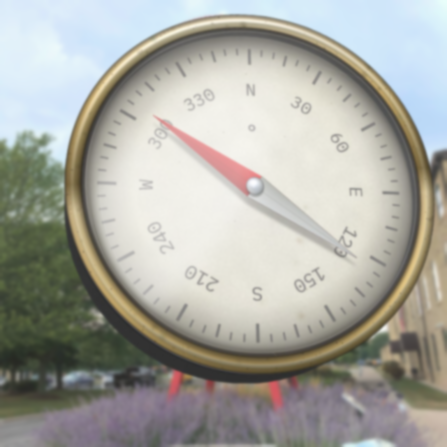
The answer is 305 °
